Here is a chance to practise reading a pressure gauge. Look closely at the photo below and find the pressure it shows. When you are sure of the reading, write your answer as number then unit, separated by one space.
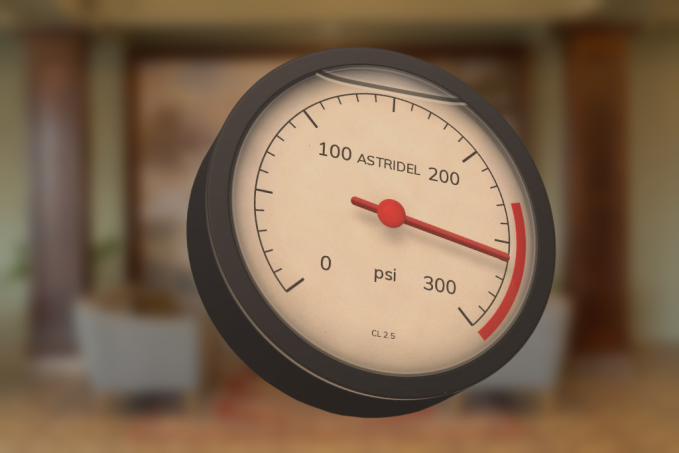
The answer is 260 psi
